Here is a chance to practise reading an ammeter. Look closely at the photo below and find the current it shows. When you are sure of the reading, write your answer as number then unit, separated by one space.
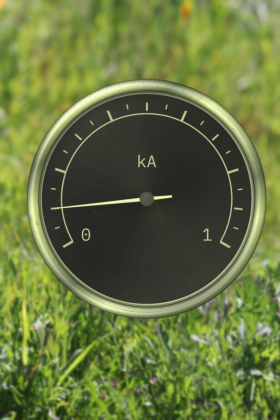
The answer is 0.1 kA
